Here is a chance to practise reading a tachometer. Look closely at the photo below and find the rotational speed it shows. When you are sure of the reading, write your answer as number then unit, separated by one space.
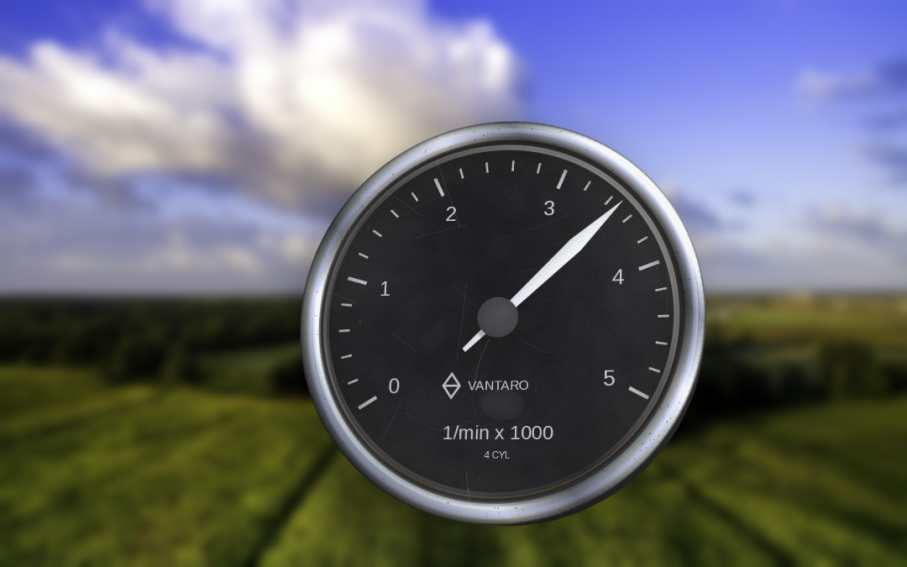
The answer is 3500 rpm
